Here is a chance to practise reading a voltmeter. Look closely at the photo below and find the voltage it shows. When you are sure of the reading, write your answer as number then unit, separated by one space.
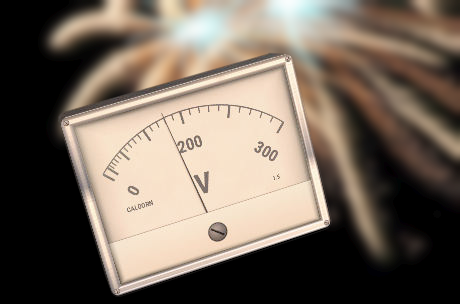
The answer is 180 V
